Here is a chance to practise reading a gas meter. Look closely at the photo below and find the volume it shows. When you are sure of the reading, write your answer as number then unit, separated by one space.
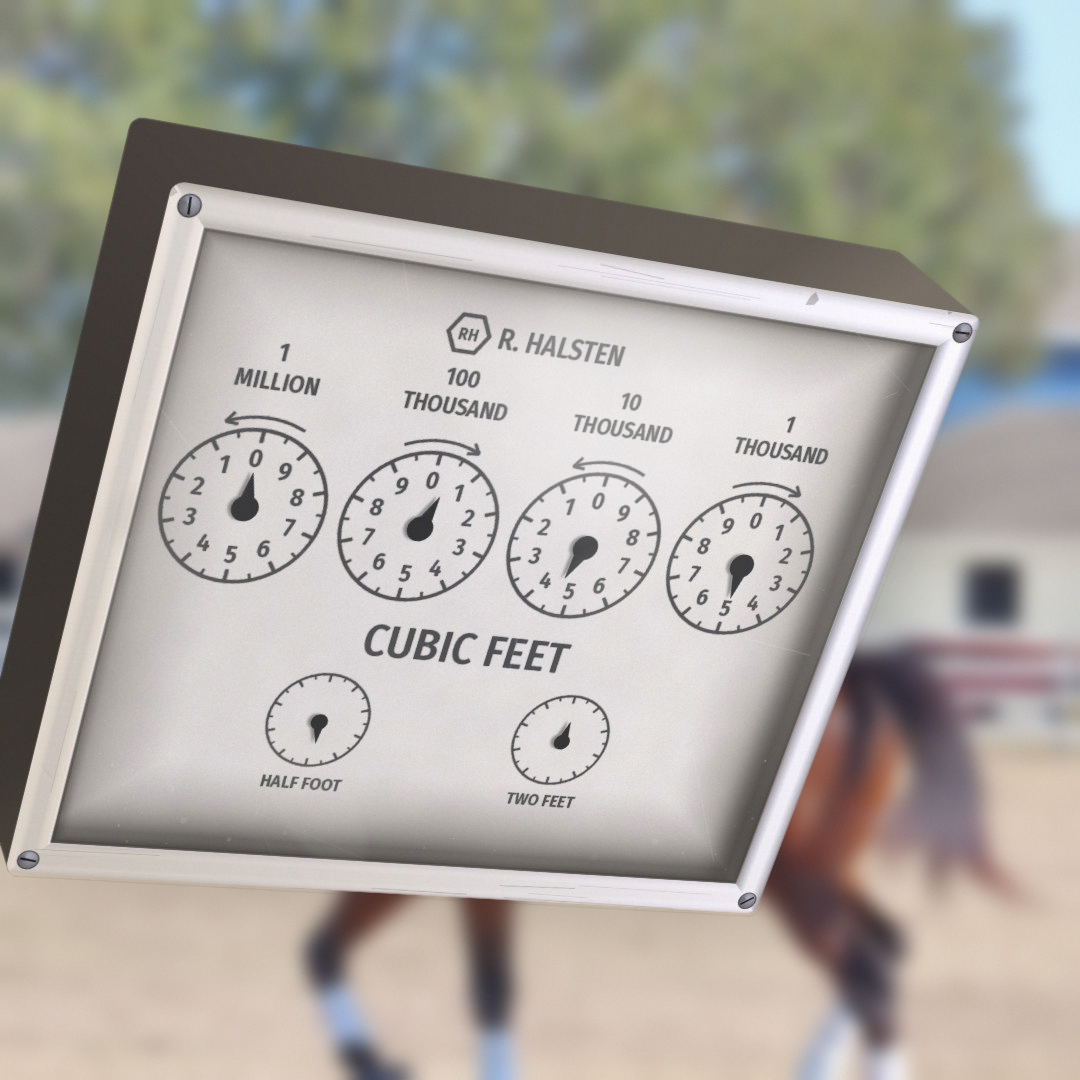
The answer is 4500 ft³
